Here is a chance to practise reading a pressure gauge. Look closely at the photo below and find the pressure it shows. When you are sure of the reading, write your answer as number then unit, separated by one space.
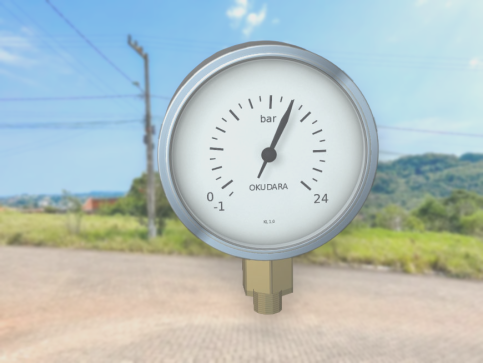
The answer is 14 bar
